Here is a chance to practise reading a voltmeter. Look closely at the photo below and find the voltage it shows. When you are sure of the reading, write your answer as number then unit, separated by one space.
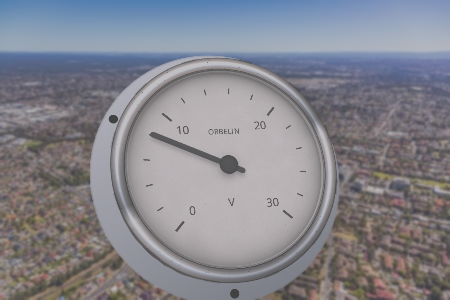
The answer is 8 V
